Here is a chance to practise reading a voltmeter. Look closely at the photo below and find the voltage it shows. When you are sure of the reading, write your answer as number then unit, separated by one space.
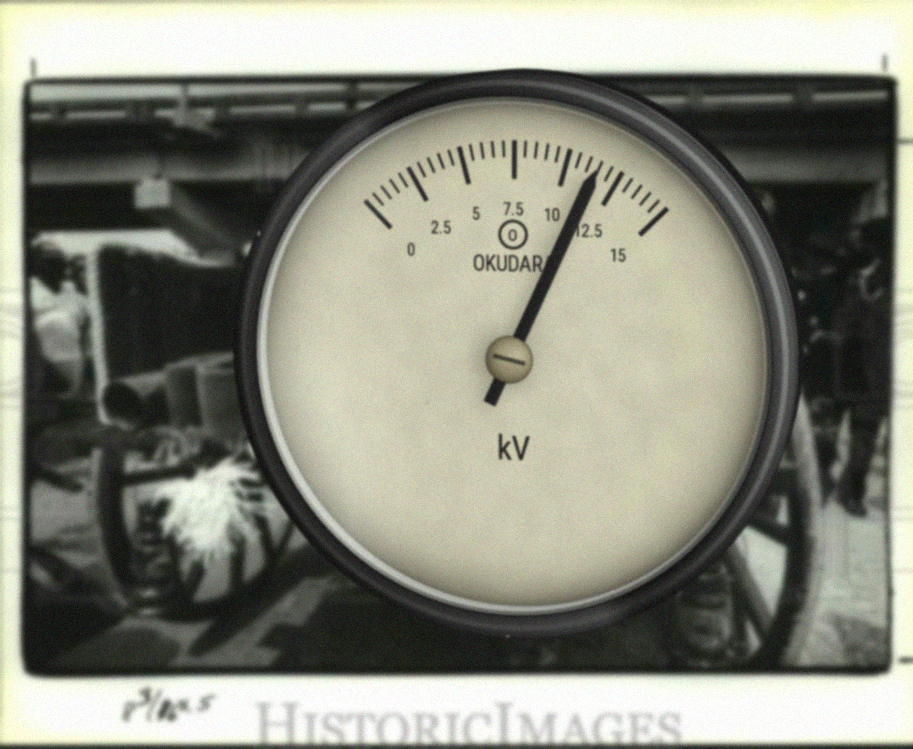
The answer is 11.5 kV
